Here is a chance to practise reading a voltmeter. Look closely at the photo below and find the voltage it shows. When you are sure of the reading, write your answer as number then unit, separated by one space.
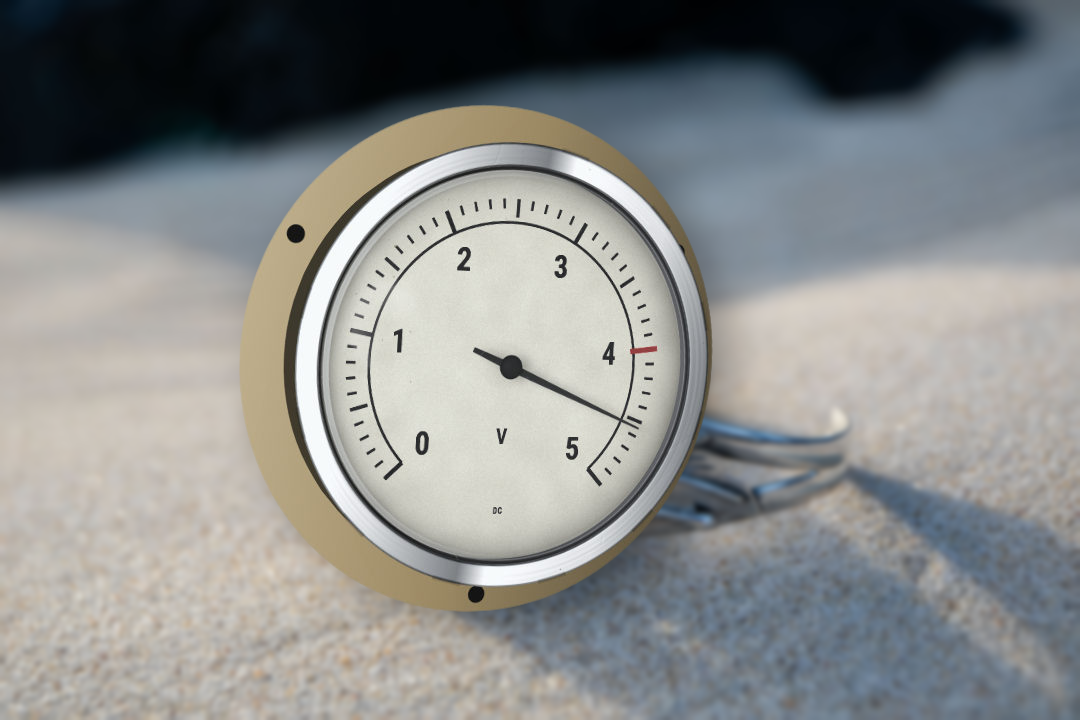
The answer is 4.55 V
